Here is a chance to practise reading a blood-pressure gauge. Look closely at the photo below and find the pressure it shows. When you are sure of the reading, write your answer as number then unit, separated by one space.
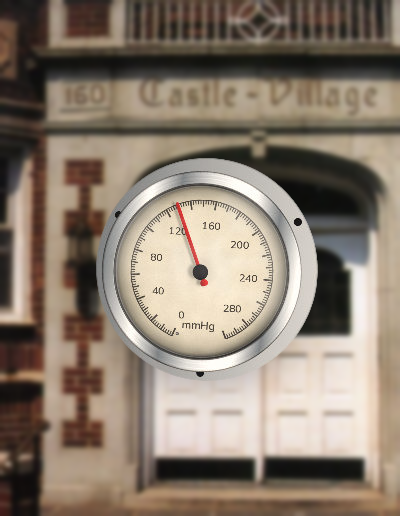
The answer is 130 mmHg
